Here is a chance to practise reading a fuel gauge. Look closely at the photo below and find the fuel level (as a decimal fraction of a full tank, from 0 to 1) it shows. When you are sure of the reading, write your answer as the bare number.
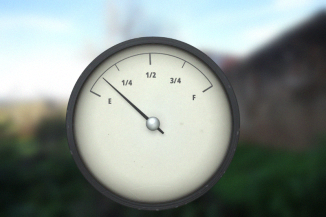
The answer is 0.125
